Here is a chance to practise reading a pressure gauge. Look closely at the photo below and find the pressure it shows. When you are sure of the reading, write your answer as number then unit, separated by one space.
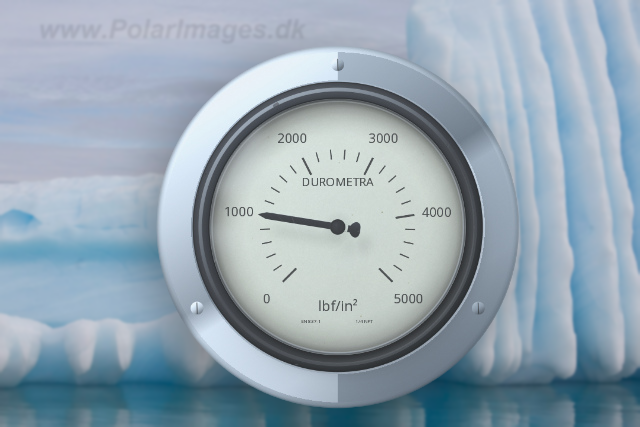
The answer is 1000 psi
